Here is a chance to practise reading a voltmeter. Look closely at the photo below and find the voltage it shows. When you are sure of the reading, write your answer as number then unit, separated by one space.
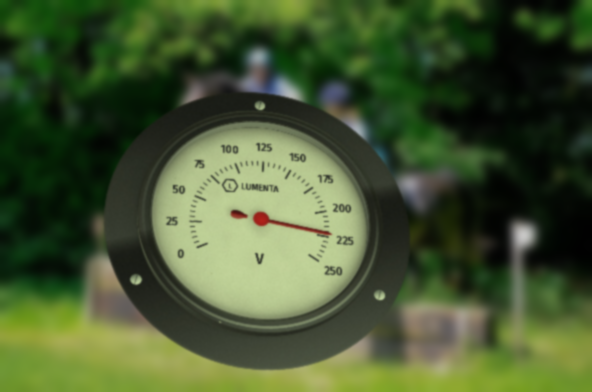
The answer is 225 V
